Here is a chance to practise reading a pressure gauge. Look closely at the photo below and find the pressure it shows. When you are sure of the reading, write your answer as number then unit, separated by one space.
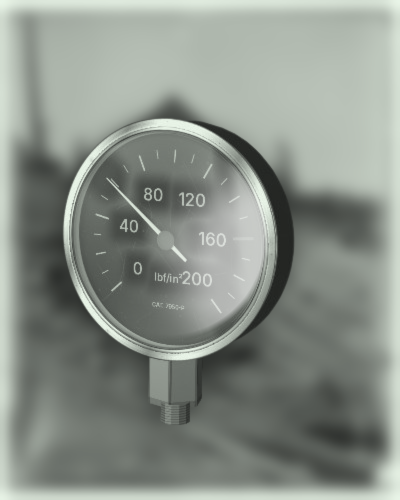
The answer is 60 psi
